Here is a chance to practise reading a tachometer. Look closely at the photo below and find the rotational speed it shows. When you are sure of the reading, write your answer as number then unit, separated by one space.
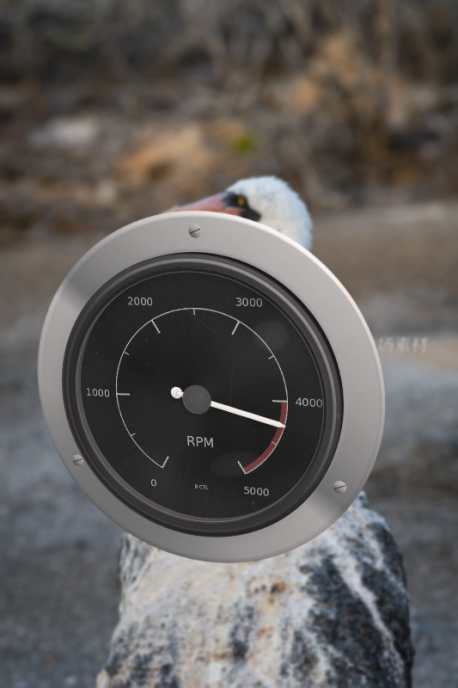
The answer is 4250 rpm
